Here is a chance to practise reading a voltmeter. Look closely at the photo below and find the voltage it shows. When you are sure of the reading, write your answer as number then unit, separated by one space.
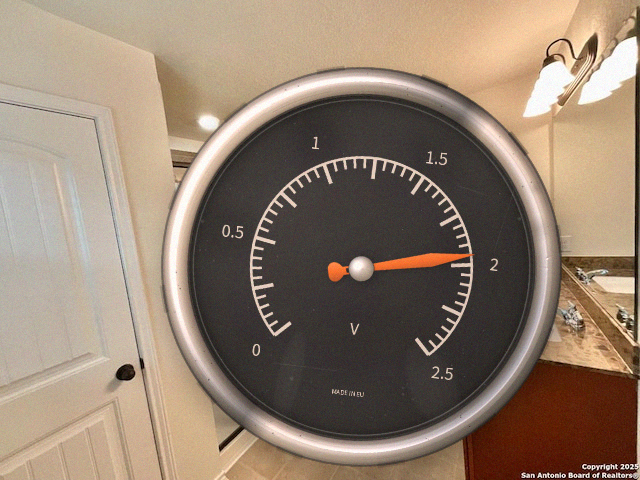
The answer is 1.95 V
